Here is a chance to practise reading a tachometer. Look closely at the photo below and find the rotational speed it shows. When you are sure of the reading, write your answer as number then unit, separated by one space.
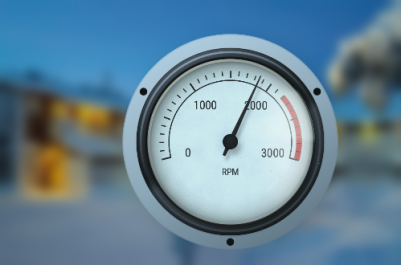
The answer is 1850 rpm
